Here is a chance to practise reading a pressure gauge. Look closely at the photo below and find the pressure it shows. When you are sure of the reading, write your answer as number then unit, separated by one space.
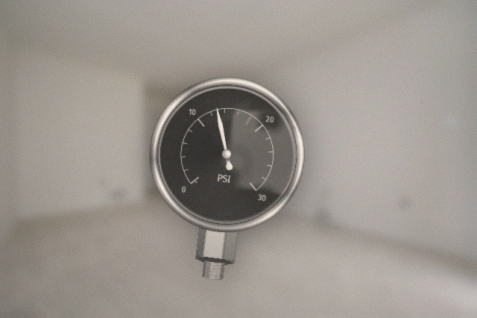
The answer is 13 psi
